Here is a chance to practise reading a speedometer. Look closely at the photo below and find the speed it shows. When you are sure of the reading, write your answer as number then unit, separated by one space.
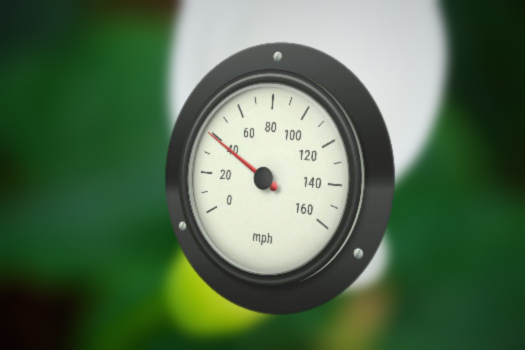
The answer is 40 mph
